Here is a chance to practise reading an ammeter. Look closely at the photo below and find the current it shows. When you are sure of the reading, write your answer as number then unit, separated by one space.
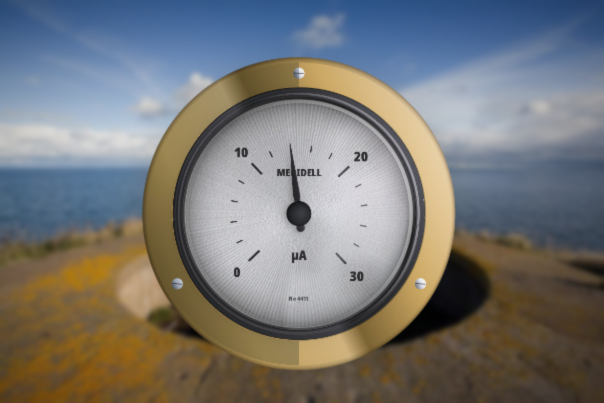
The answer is 14 µA
